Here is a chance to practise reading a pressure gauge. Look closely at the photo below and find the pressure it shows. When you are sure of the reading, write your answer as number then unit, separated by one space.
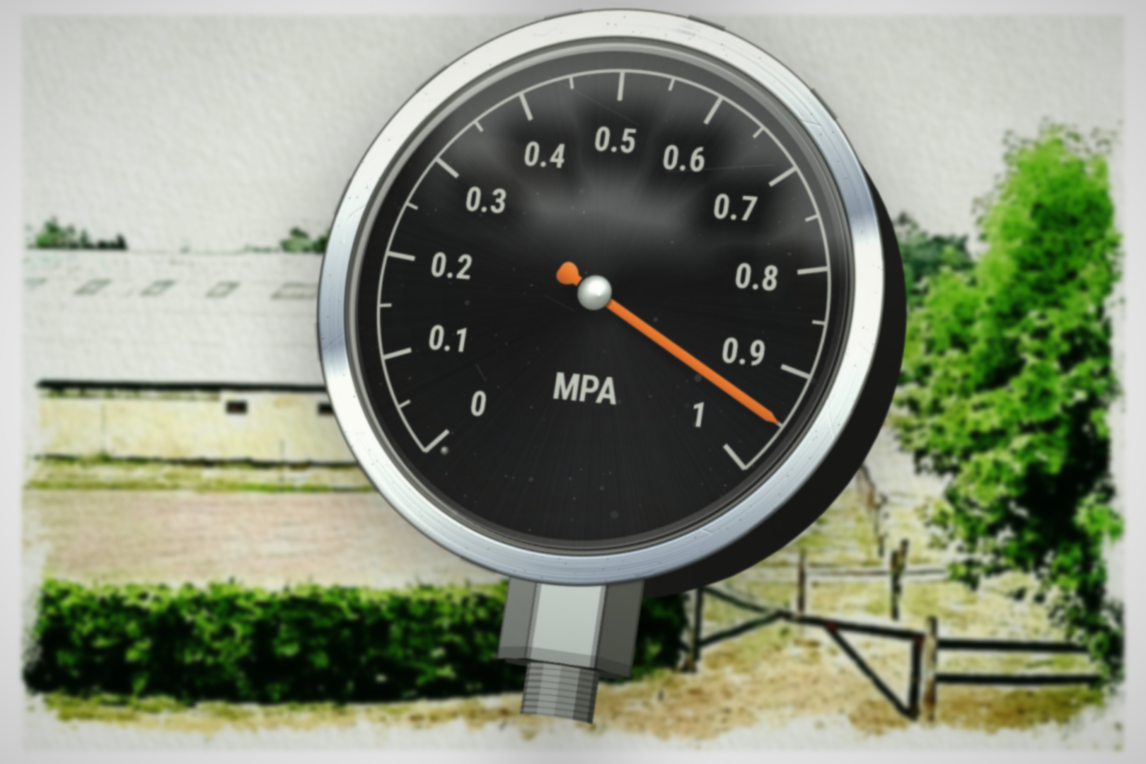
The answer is 0.95 MPa
